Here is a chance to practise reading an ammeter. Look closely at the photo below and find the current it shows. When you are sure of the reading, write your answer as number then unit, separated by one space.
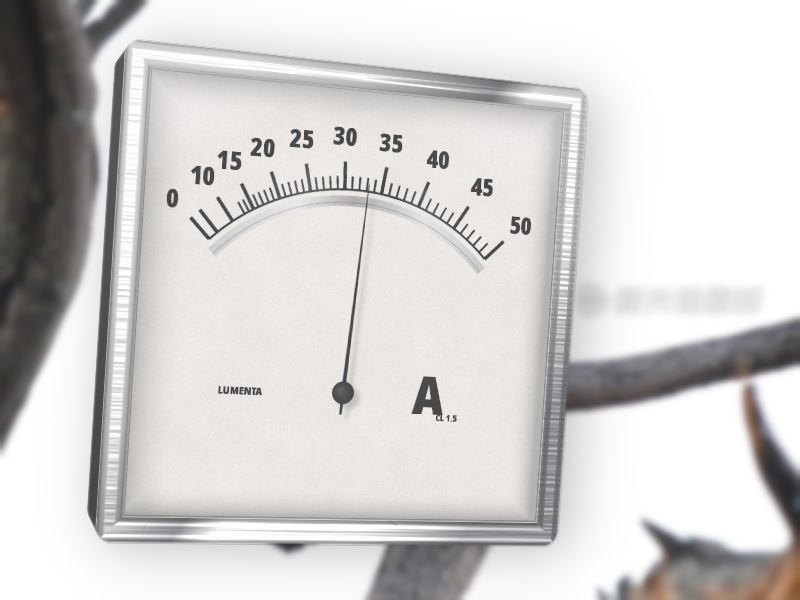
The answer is 33 A
